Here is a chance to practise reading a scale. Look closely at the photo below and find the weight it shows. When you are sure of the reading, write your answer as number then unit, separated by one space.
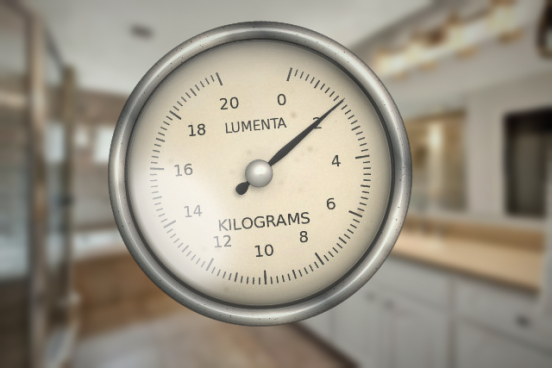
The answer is 2 kg
